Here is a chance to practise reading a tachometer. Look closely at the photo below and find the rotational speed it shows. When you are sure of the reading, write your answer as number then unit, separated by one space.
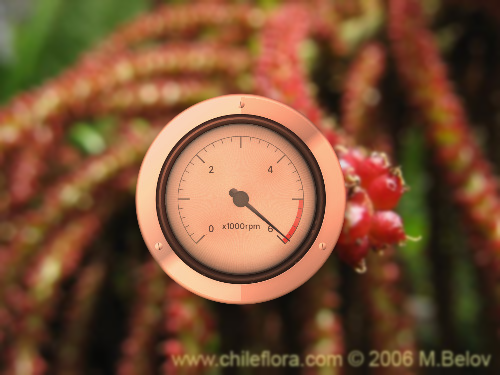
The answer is 5900 rpm
